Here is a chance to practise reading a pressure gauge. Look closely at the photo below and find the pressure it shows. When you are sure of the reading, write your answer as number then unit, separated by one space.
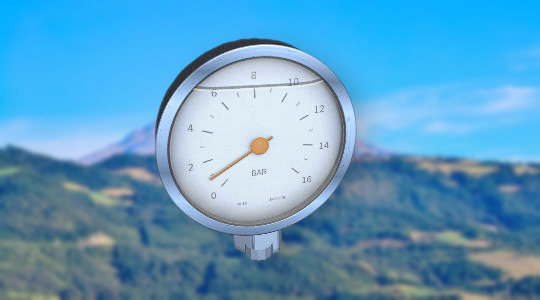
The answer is 1 bar
